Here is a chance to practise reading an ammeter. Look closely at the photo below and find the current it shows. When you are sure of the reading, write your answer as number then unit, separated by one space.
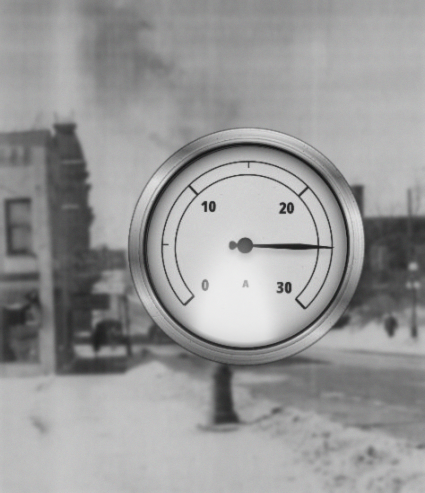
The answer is 25 A
